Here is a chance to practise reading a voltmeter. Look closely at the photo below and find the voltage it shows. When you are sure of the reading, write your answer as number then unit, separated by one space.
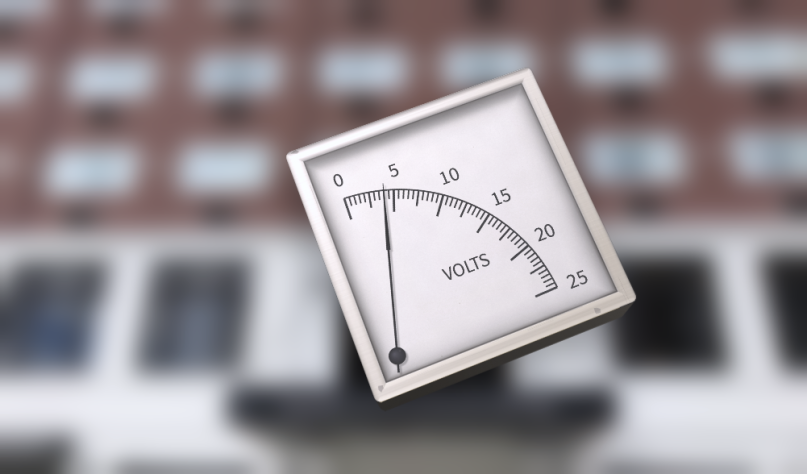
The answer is 4 V
